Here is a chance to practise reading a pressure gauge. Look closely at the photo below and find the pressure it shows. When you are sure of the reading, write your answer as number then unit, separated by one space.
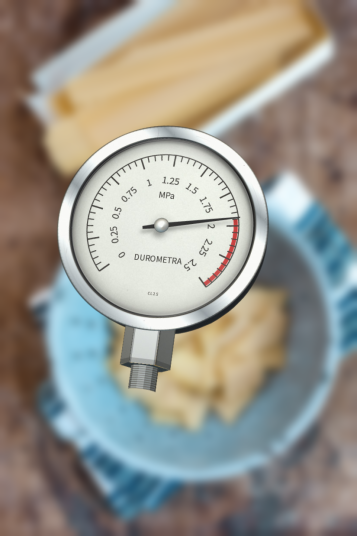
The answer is 1.95 MPa
